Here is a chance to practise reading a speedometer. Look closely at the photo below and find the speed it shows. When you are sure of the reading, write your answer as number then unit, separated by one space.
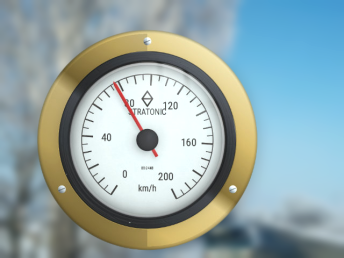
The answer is 77.5 km/h
